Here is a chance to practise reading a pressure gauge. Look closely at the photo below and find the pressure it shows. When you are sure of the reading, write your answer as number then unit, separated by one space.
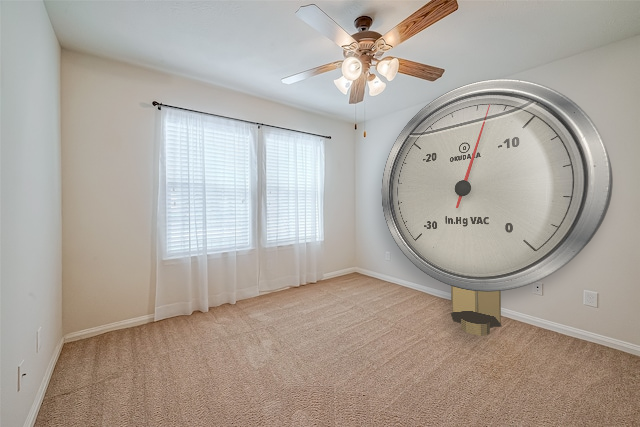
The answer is -13 inHg
